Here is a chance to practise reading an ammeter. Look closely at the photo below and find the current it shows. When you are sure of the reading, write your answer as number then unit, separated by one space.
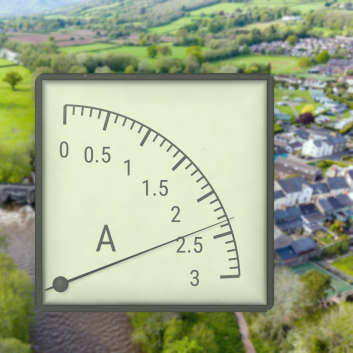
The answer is 2.35 A
